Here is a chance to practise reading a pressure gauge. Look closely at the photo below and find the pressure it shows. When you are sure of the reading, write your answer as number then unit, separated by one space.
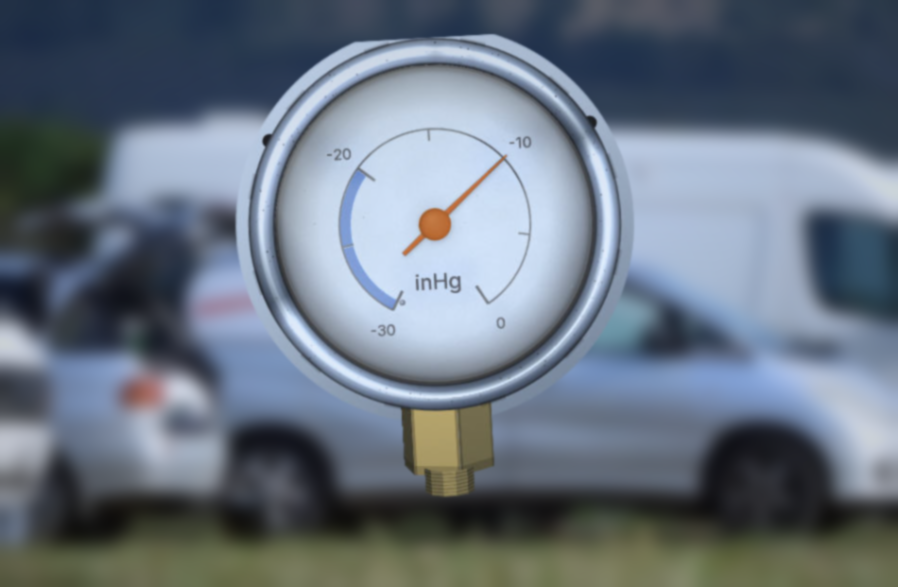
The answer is -10 inHg
